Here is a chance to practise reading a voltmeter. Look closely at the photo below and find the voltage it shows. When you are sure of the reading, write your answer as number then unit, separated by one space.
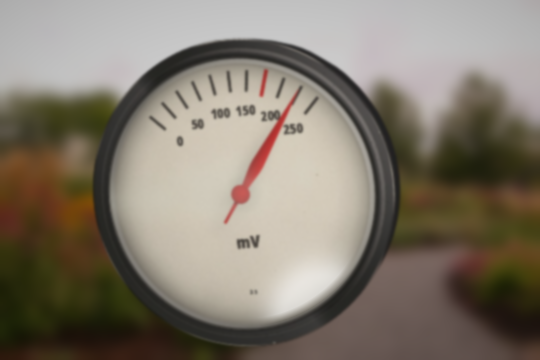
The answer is 225 mV
